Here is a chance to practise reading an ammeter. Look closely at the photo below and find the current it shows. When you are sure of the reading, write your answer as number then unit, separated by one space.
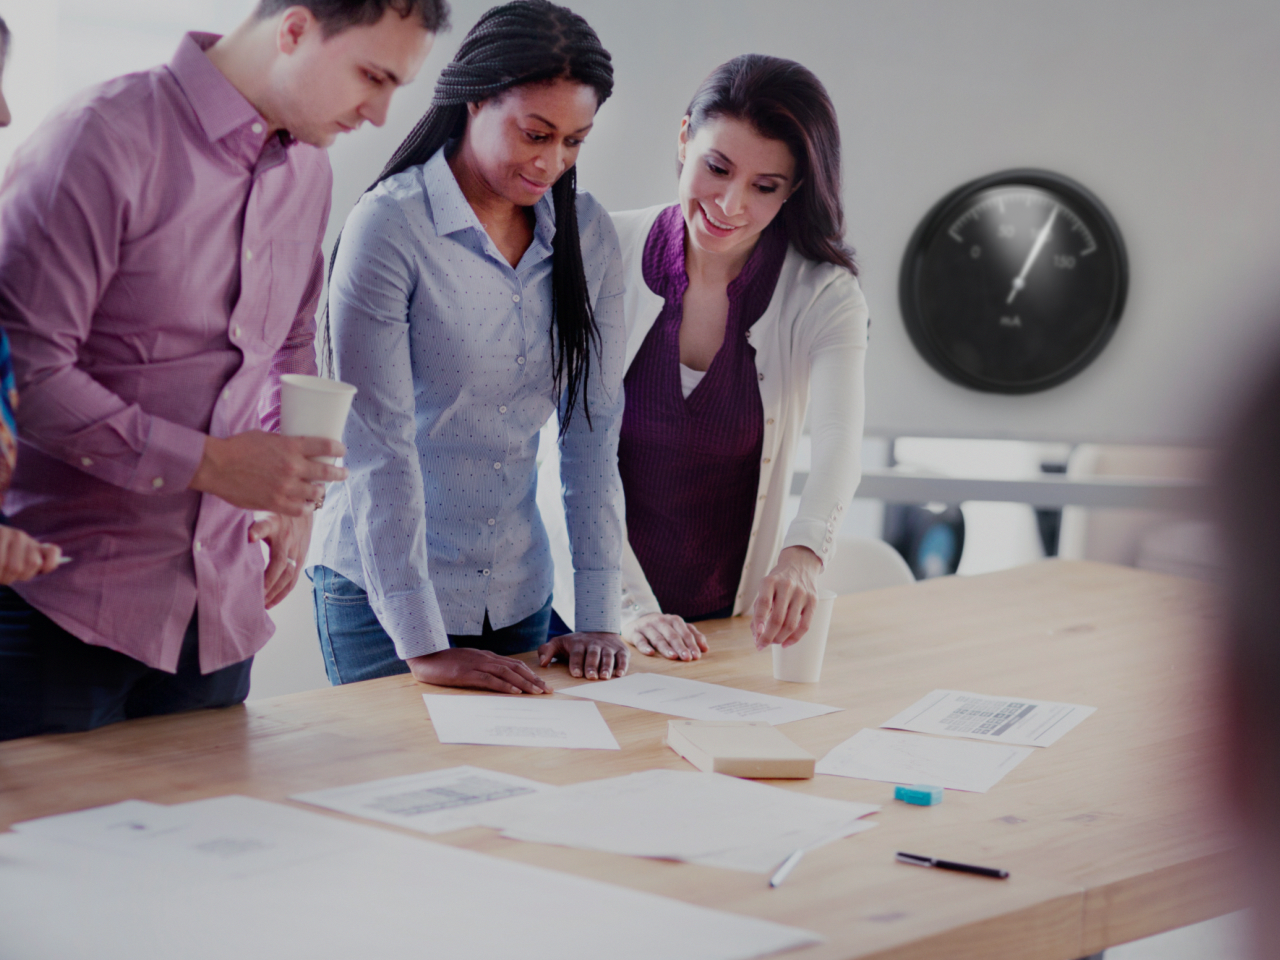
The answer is 100 mA
